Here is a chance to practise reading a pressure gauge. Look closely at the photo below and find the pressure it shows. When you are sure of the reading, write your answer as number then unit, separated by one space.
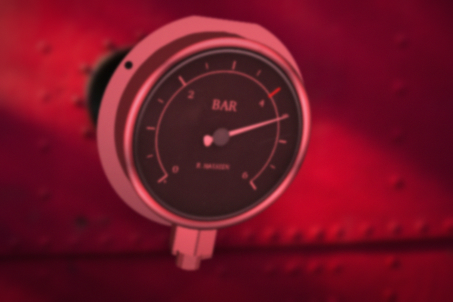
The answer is 4.5 bar
